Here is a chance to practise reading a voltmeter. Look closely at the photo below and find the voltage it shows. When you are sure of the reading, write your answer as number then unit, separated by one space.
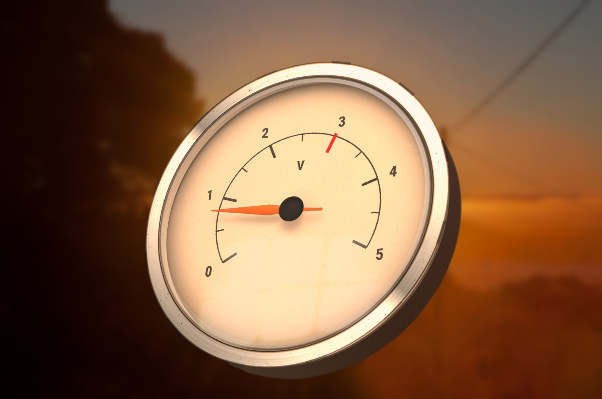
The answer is 0.75 V
